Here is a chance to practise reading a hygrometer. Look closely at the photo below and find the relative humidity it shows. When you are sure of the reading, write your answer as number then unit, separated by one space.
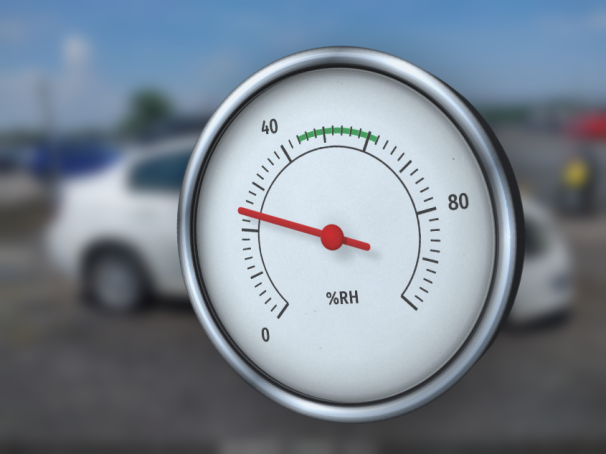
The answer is 24 %
